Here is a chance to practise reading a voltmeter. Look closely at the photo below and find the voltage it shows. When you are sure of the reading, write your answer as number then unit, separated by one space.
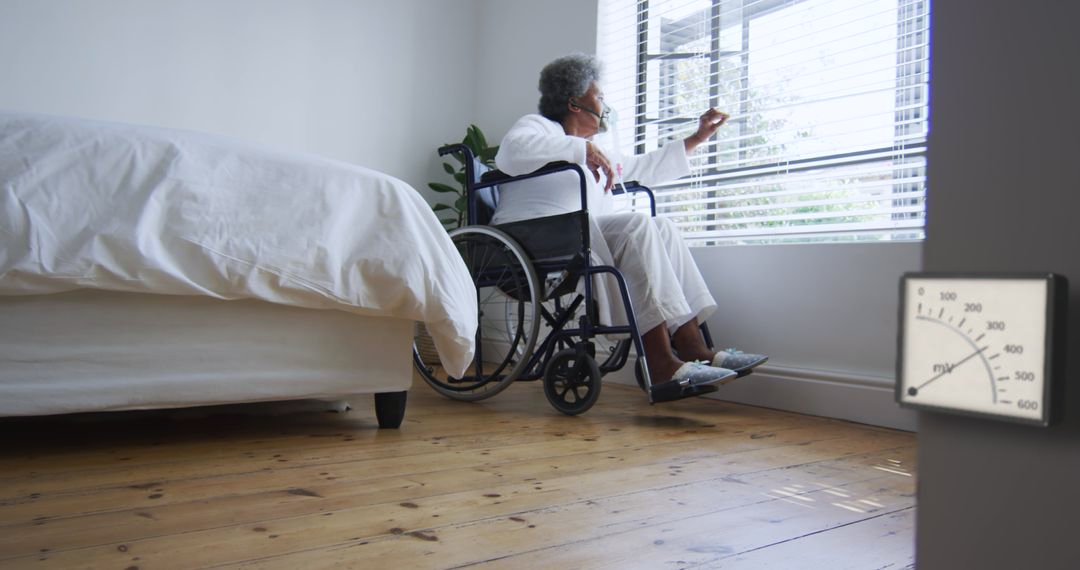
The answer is 350 mV
